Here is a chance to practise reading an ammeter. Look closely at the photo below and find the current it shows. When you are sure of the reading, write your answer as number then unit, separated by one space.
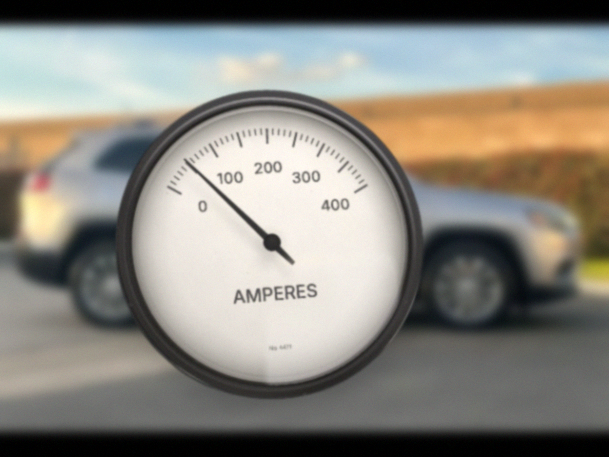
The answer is 50 A
